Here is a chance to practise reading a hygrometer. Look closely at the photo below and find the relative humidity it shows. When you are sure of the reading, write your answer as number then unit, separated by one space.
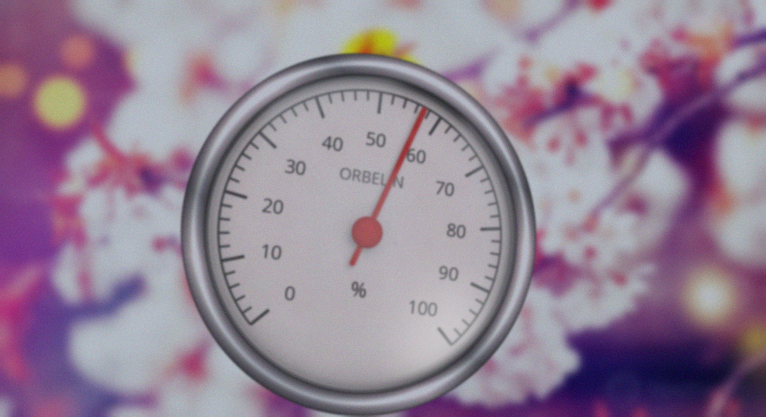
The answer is 57 %
